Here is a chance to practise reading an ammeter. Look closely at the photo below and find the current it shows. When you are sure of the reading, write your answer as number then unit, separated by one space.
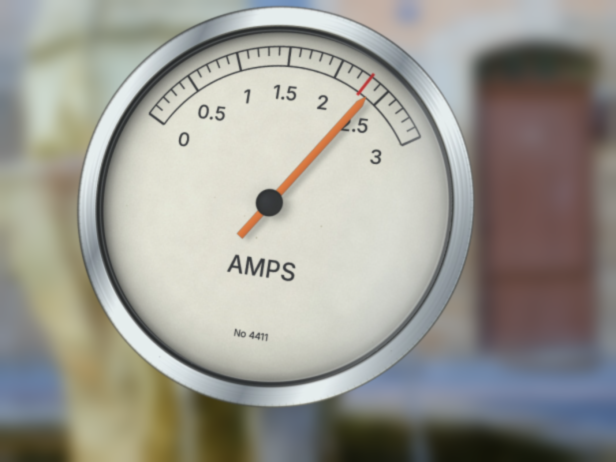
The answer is 2.4 A
